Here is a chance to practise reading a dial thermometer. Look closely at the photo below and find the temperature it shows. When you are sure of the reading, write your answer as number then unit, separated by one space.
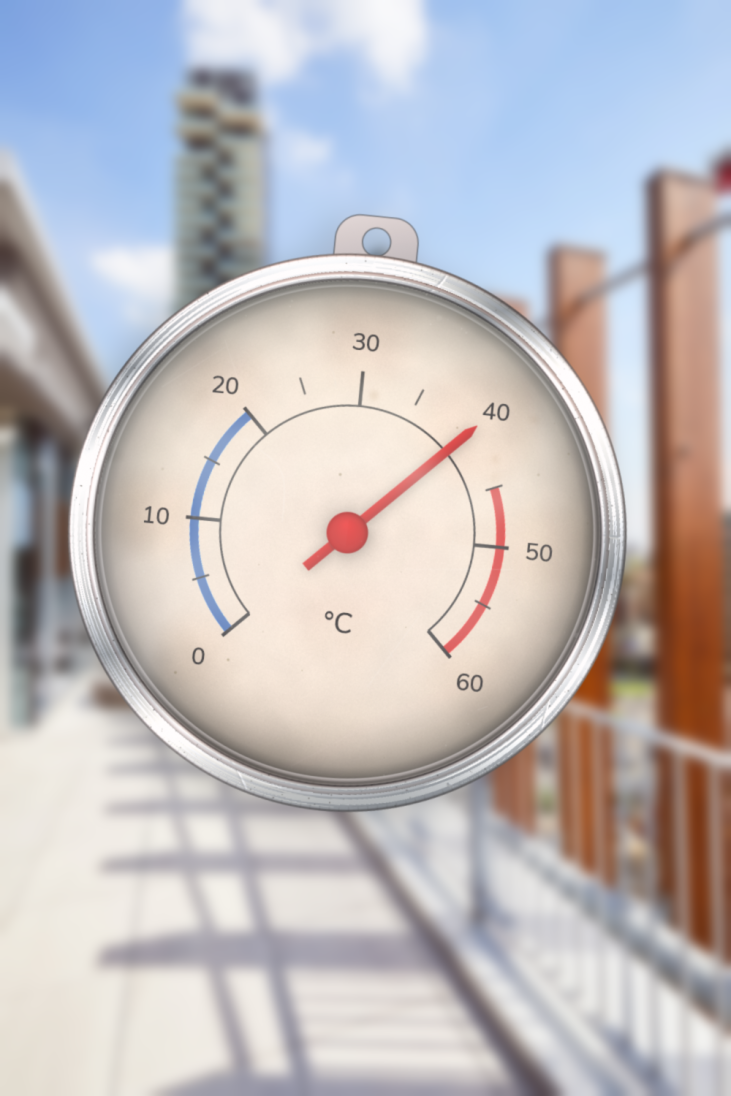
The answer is 40 °C
